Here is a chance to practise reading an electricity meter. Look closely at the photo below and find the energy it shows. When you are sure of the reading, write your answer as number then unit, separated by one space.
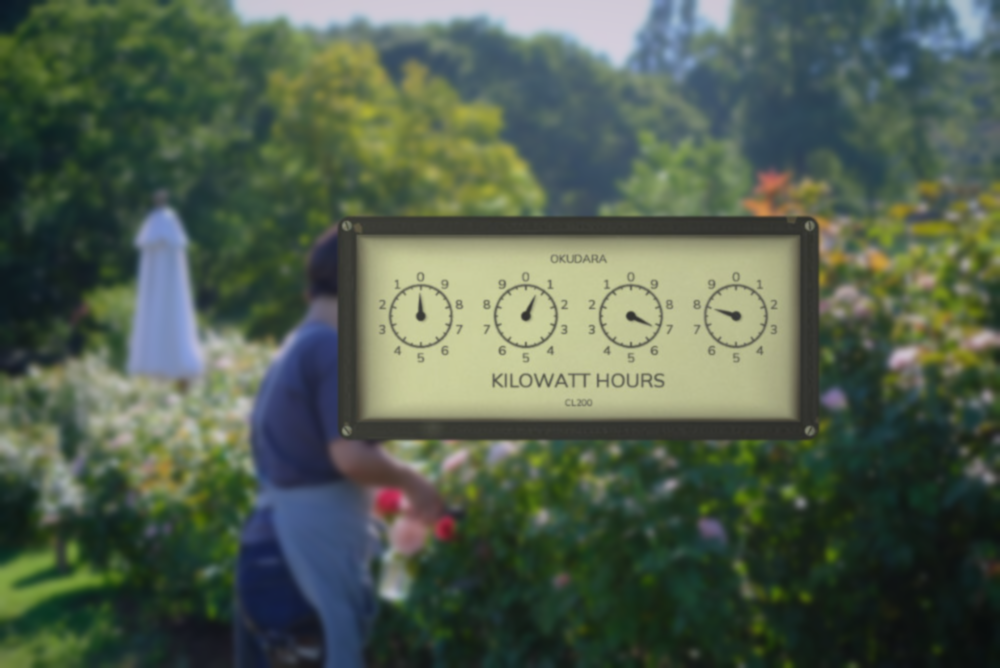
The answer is 68 kWh
